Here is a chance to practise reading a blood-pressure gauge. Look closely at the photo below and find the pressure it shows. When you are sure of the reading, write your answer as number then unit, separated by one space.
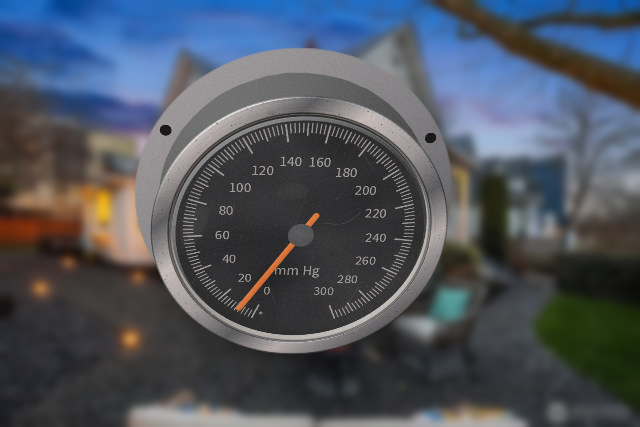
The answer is 10 mmHg
